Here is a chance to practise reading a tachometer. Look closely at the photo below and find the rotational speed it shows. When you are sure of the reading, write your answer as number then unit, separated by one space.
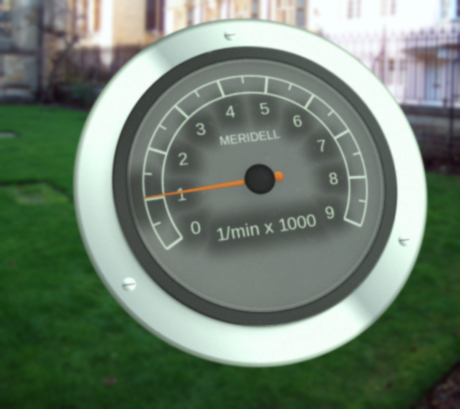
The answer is 1000 rpm
